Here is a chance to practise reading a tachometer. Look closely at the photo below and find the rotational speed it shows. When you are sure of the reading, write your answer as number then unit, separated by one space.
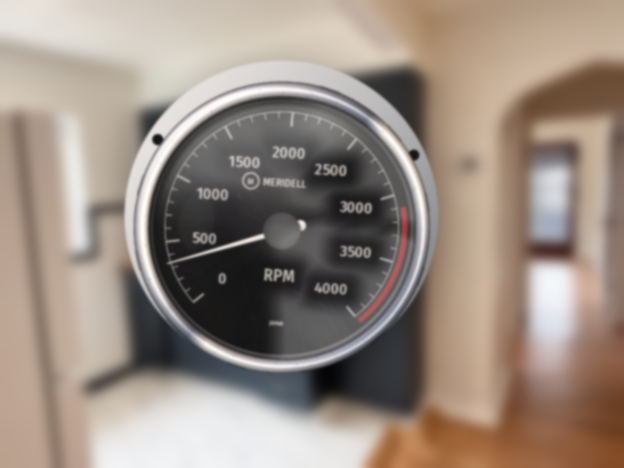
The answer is 350 rpm
